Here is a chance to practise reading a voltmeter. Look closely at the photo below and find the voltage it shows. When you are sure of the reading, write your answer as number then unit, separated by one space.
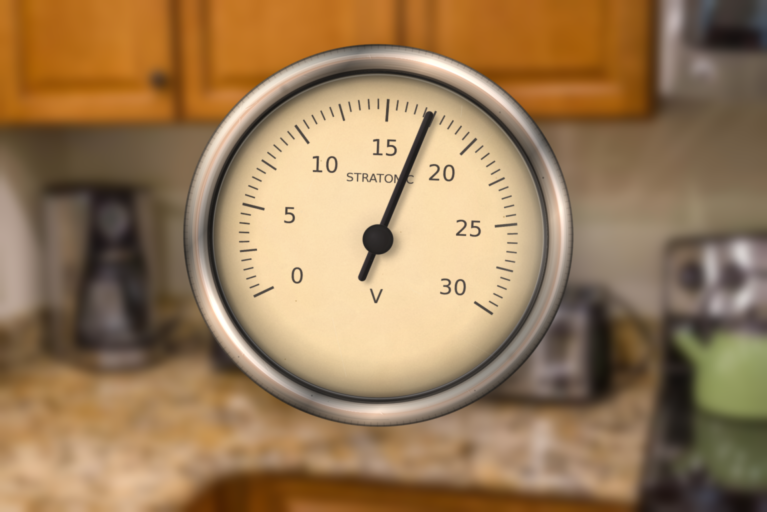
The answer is 17.25 V
